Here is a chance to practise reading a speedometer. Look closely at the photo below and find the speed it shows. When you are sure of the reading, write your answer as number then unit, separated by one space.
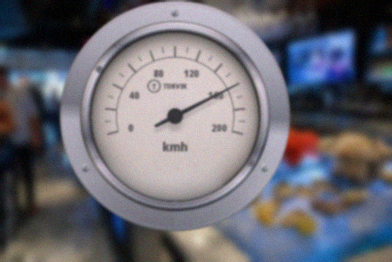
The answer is 160 km/h
